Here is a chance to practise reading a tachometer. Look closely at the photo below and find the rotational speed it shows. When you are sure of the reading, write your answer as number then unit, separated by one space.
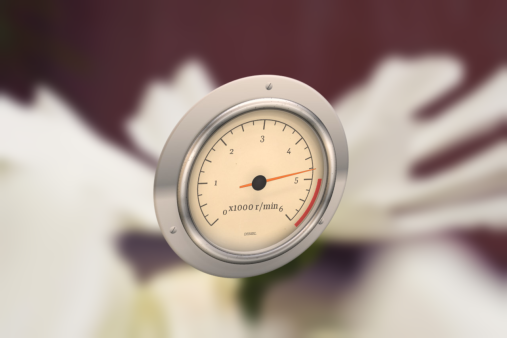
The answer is 4750 rpm
